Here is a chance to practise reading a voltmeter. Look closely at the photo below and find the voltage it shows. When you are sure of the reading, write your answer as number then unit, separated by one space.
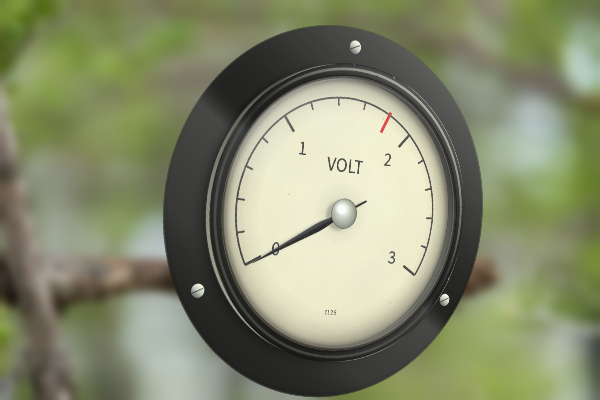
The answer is 0 V
